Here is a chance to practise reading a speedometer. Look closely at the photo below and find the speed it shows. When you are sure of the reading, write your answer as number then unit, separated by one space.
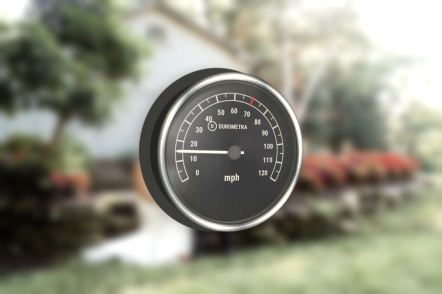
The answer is 15 mph
